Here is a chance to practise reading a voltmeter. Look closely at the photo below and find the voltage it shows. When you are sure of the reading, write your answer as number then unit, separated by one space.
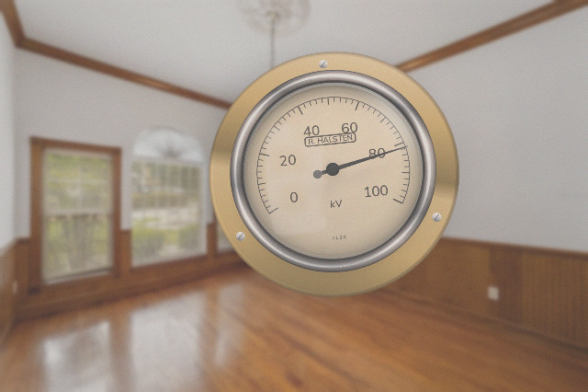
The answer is 82 kV
